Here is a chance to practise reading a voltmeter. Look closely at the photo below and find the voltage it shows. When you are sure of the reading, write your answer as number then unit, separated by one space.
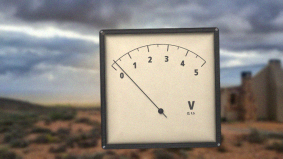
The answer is 0.25 V
